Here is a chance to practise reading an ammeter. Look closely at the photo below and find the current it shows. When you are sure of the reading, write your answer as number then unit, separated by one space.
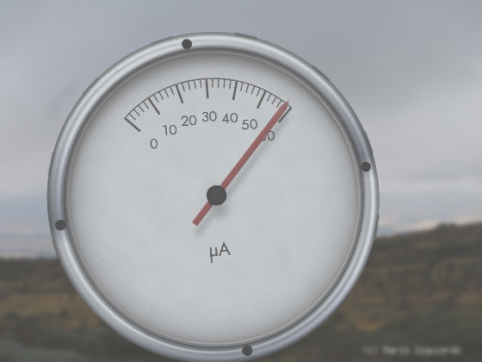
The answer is 58 µA
